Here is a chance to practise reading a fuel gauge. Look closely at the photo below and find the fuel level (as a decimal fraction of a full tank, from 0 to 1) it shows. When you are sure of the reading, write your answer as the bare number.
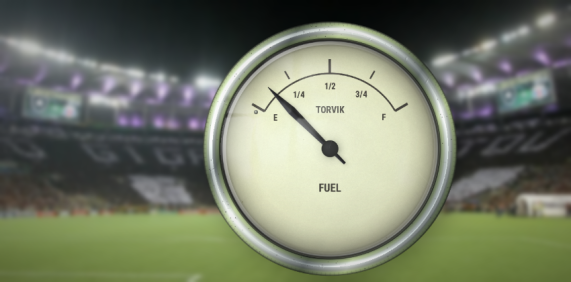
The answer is 0.125
